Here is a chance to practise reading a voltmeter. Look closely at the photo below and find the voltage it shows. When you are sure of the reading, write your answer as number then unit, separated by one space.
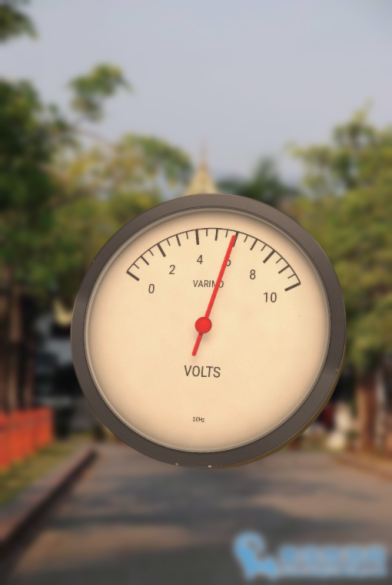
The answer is 6 V
